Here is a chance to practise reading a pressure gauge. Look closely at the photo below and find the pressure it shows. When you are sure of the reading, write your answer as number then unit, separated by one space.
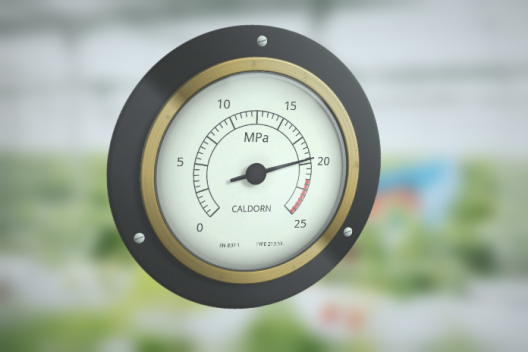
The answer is 19.5 MPa
